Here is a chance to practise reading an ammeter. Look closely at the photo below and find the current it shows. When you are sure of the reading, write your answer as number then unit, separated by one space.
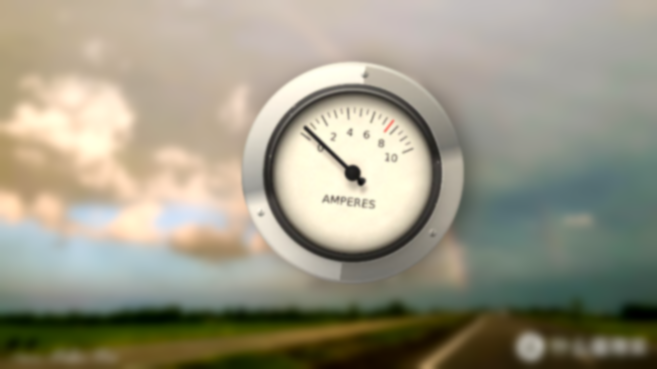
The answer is 0.5 A
